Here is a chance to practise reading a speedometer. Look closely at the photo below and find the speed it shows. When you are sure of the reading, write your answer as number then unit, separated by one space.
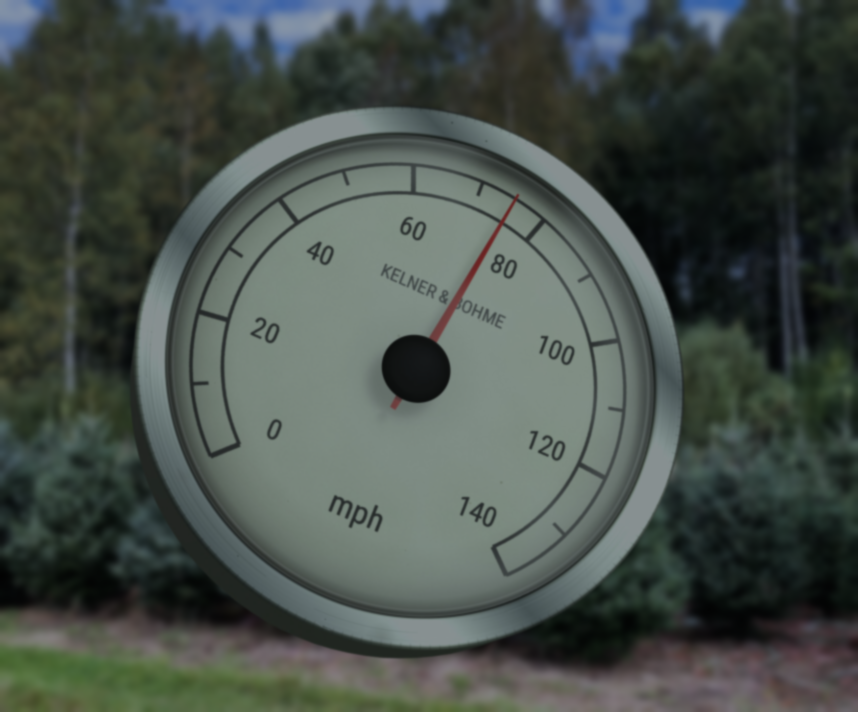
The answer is 75 mph
